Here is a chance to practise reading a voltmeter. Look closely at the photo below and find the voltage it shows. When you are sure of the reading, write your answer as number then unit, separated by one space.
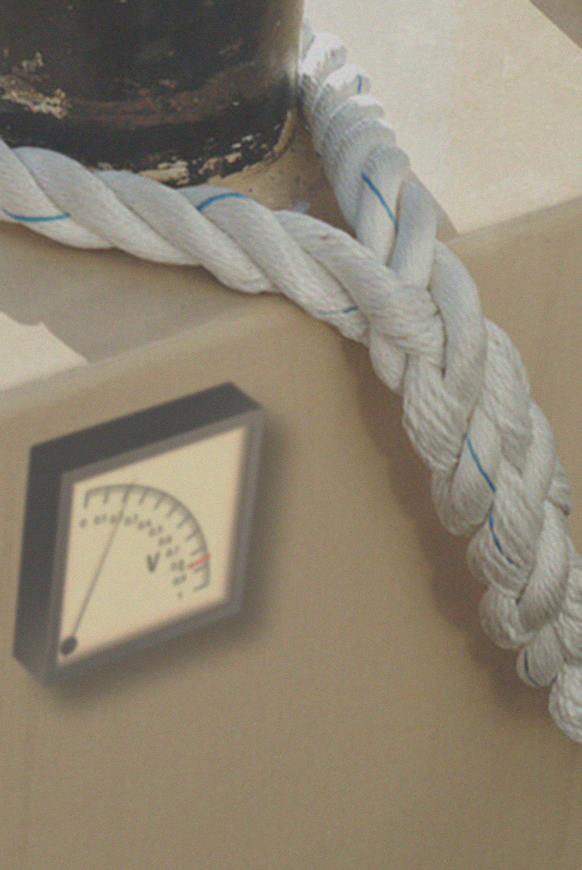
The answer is 0.2 V
